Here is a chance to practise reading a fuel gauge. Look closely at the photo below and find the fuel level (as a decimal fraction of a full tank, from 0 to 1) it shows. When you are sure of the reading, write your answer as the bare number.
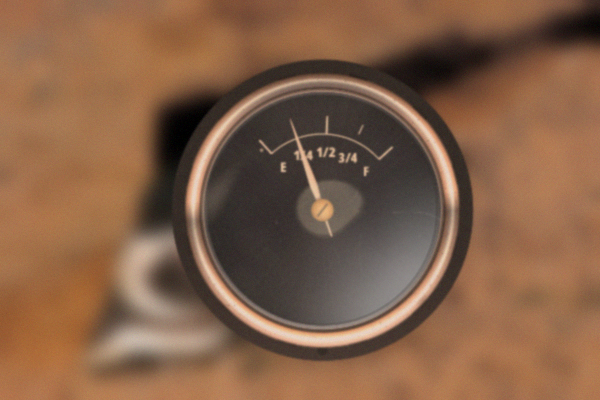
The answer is 0.25
